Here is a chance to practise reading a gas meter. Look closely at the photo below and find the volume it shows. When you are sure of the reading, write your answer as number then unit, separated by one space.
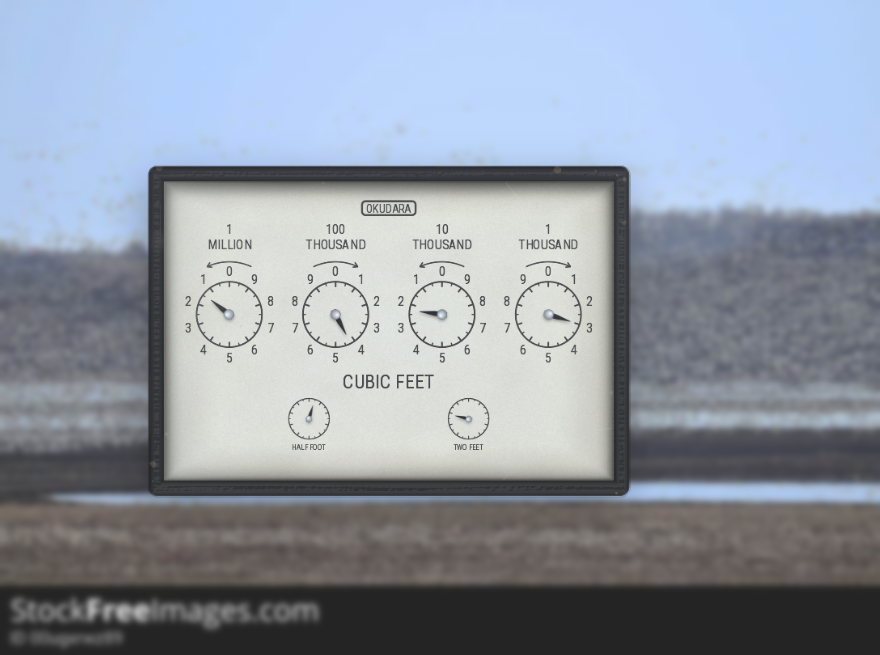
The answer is 142300 ft³
